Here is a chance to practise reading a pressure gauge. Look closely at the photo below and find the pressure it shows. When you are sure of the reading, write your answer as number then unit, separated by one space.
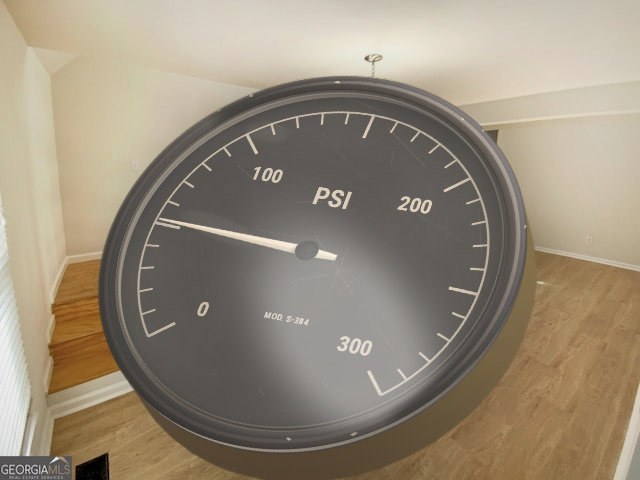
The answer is 50 psi
